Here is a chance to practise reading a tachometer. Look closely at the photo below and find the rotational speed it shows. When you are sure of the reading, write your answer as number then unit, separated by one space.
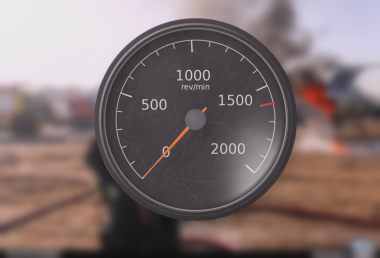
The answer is 0 rpm
